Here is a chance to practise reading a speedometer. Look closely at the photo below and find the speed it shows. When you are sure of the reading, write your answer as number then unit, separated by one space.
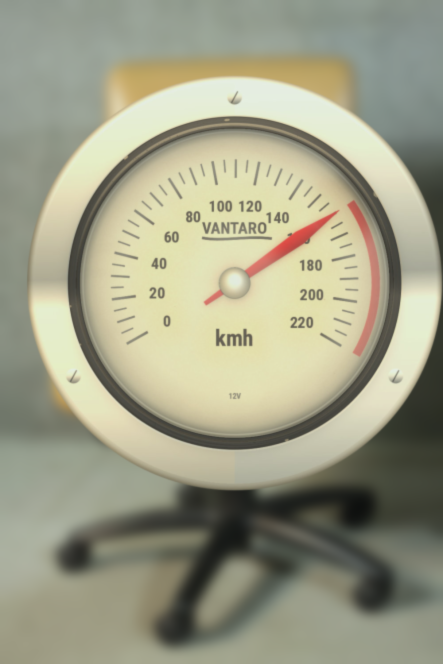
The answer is 160 km/h
